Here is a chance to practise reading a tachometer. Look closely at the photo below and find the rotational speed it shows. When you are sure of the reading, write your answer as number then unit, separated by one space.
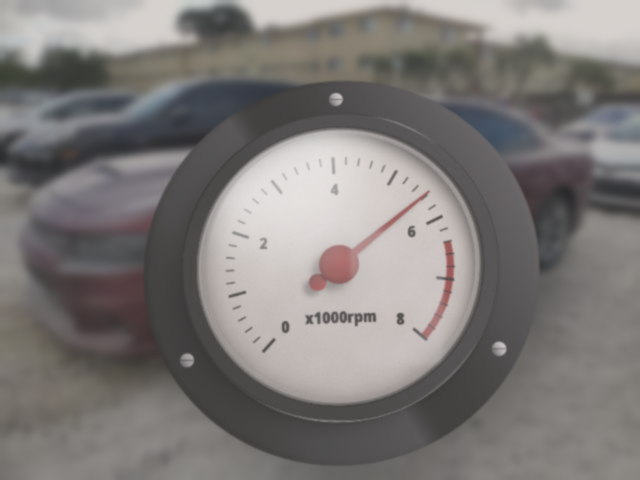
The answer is 5600 rpm
